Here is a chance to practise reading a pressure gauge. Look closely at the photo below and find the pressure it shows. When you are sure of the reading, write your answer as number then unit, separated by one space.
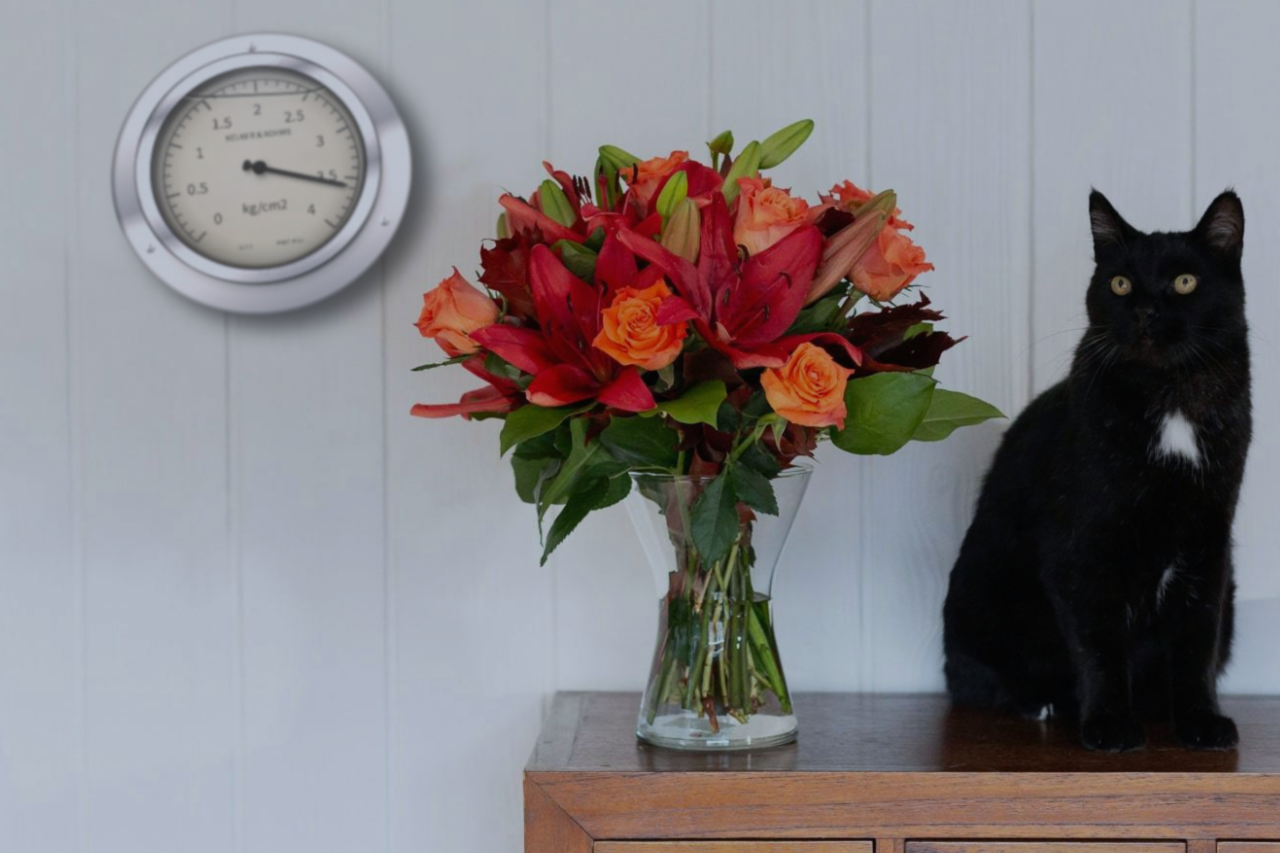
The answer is 3.6 kg/cm²
